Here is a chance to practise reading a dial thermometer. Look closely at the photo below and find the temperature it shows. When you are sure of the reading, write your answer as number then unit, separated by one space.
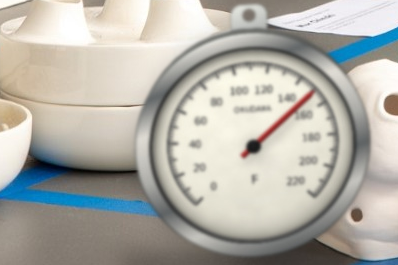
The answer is 150 °F
